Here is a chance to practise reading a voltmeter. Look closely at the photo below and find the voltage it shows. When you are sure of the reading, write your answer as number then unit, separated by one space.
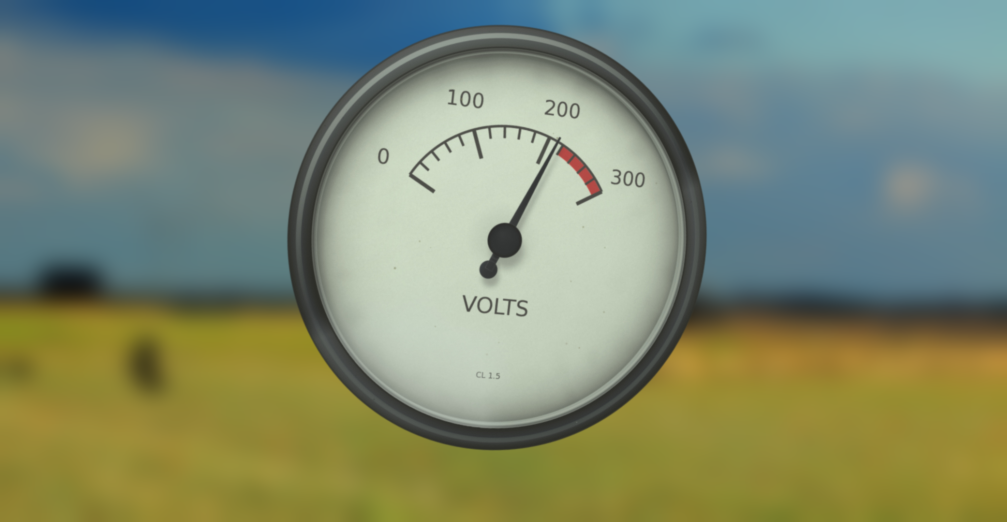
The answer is 210 V
